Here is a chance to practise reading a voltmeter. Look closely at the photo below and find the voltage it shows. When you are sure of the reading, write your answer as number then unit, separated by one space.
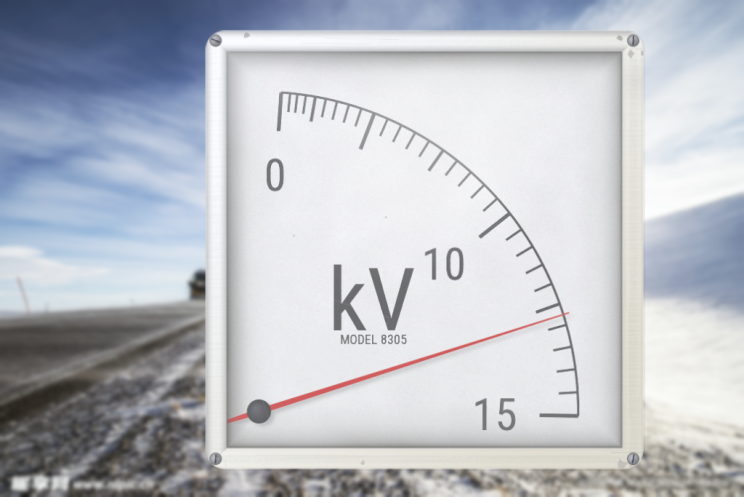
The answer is 12.75 kV
